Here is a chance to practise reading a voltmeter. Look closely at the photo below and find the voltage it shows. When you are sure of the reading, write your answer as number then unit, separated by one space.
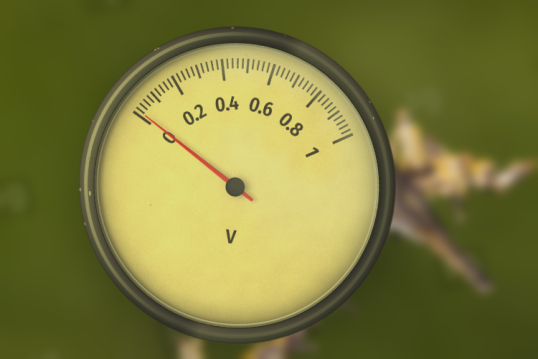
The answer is 0.02 V
